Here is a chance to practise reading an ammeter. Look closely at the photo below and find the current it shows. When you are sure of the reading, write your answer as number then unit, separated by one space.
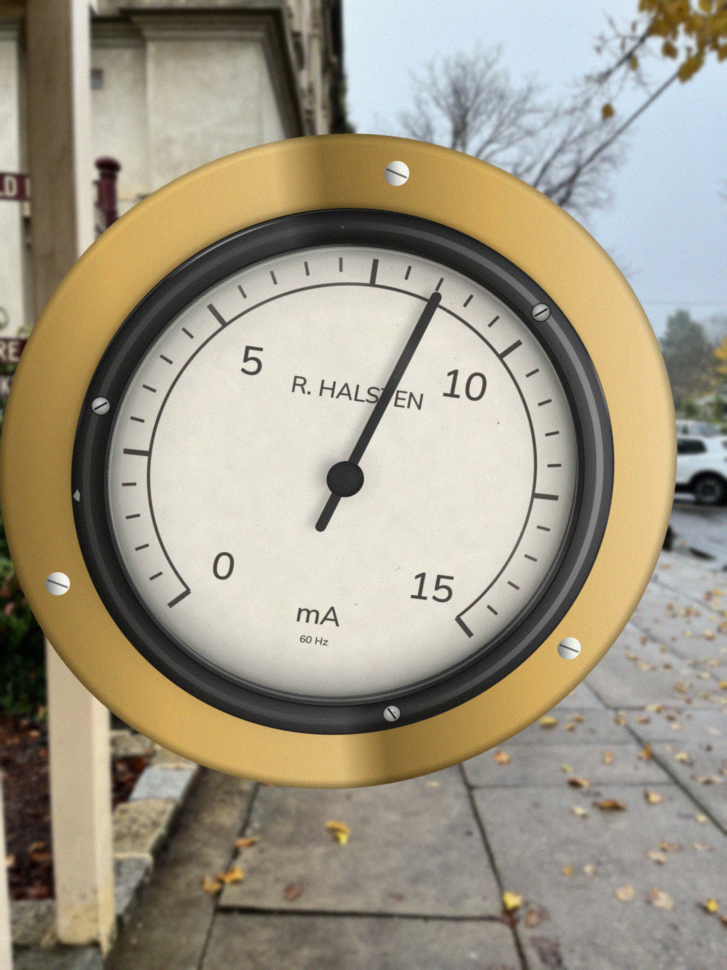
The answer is 8.5 mA
